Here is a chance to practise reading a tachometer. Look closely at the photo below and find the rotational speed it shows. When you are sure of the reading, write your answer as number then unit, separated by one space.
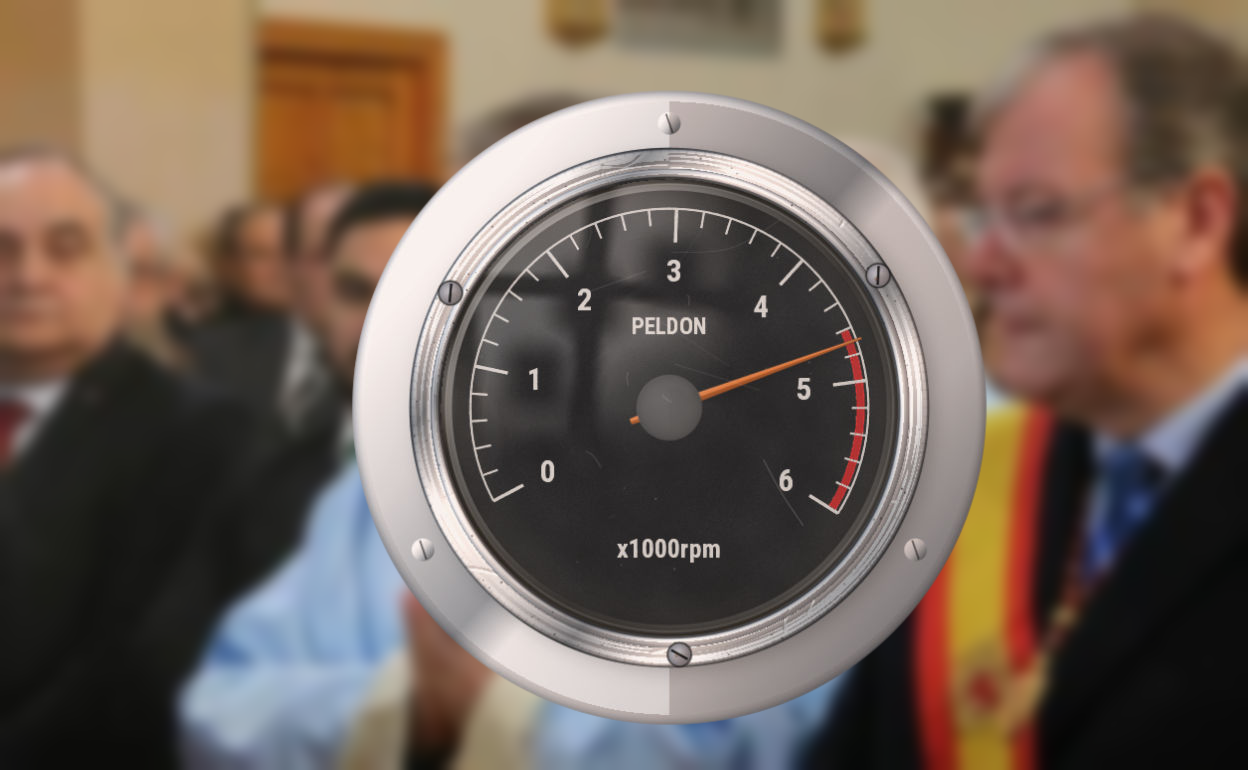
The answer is 4700 rpm
